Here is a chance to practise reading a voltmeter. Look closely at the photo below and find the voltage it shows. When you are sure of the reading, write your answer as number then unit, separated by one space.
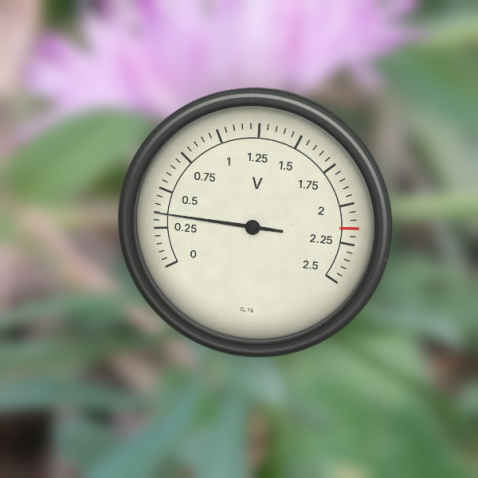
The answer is 0.35 V
